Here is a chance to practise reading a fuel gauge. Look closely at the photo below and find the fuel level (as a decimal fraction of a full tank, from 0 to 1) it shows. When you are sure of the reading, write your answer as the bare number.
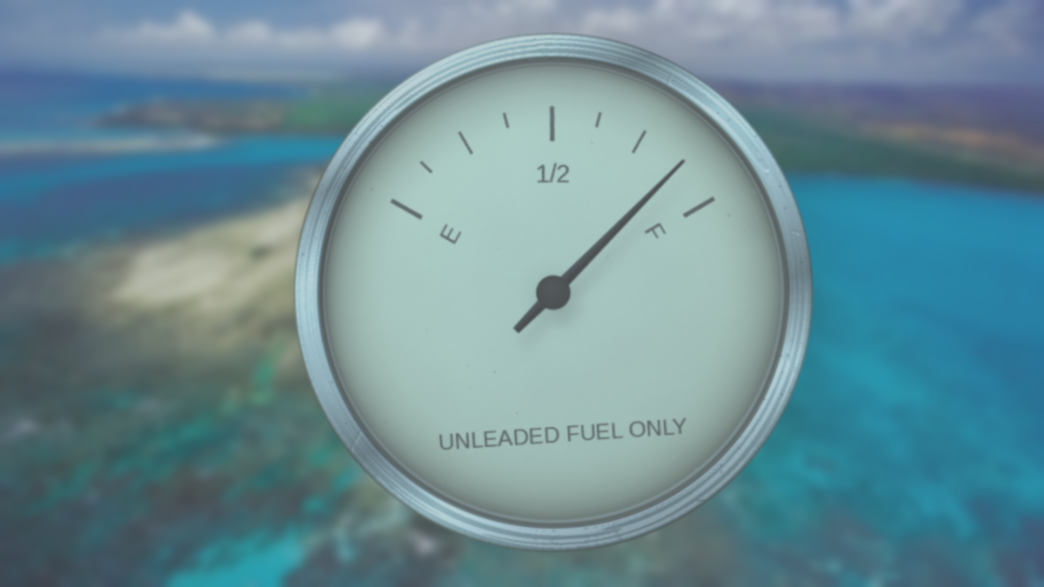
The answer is 0.875
